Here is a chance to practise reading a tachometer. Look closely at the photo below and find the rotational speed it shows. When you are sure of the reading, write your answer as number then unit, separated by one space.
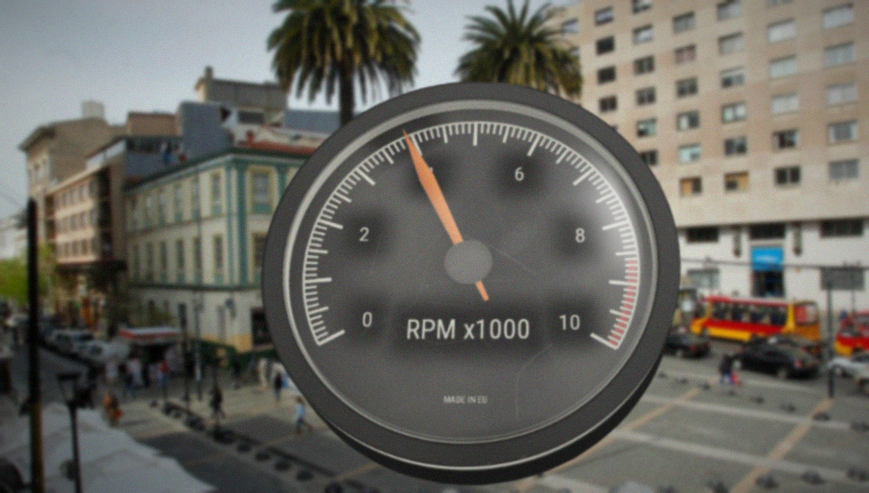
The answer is 3900 rpm
